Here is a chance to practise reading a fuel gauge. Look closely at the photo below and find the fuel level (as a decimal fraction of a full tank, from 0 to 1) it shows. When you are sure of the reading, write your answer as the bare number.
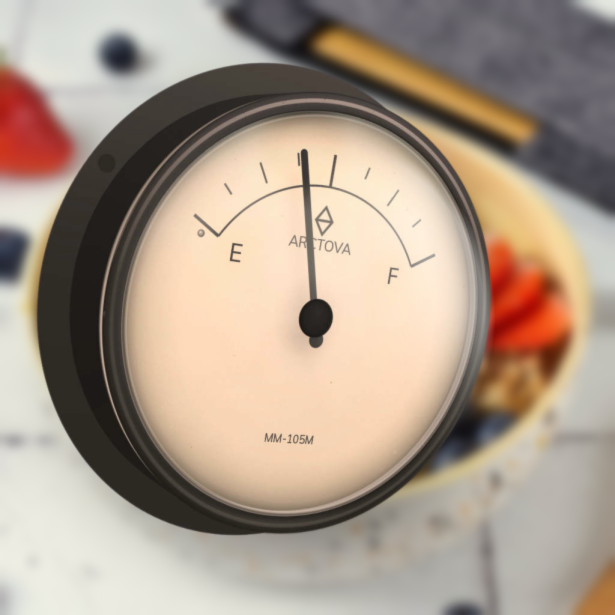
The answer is 0.375
